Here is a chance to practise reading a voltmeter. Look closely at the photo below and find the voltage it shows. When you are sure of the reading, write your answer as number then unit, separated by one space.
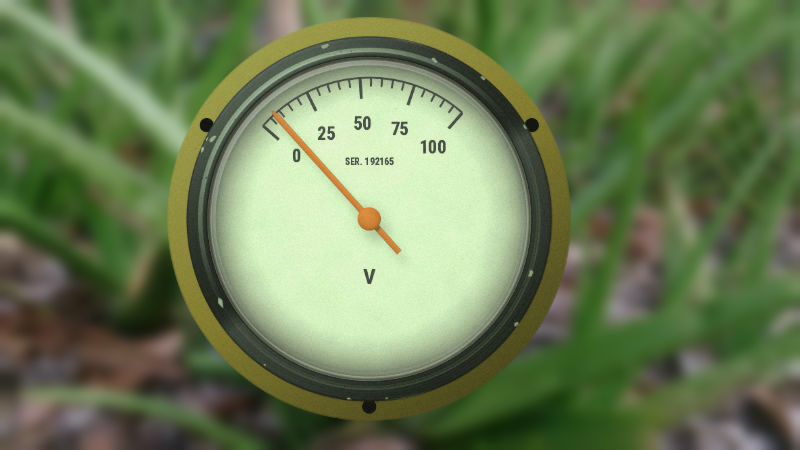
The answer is 7.5 V
